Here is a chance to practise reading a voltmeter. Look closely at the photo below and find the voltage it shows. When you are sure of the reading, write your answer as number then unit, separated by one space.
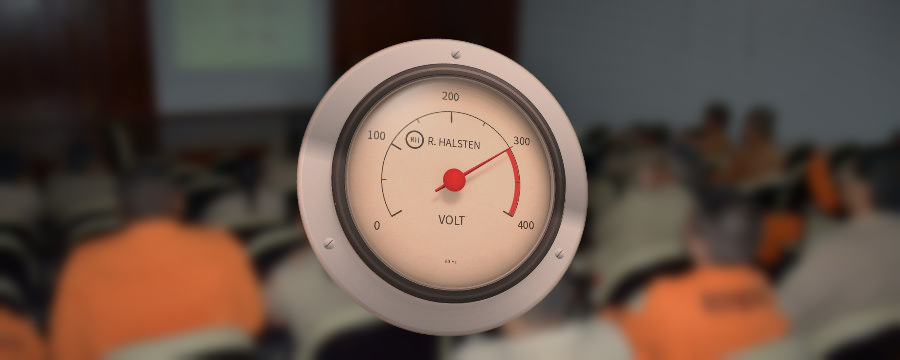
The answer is 300 V
